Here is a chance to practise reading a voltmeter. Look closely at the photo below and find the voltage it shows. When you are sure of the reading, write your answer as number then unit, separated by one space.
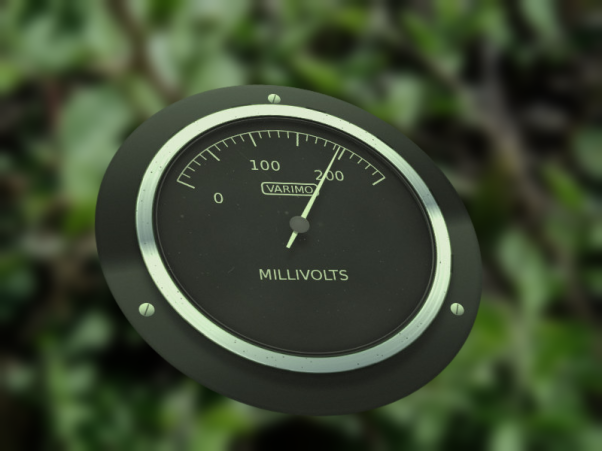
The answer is 195 mV
